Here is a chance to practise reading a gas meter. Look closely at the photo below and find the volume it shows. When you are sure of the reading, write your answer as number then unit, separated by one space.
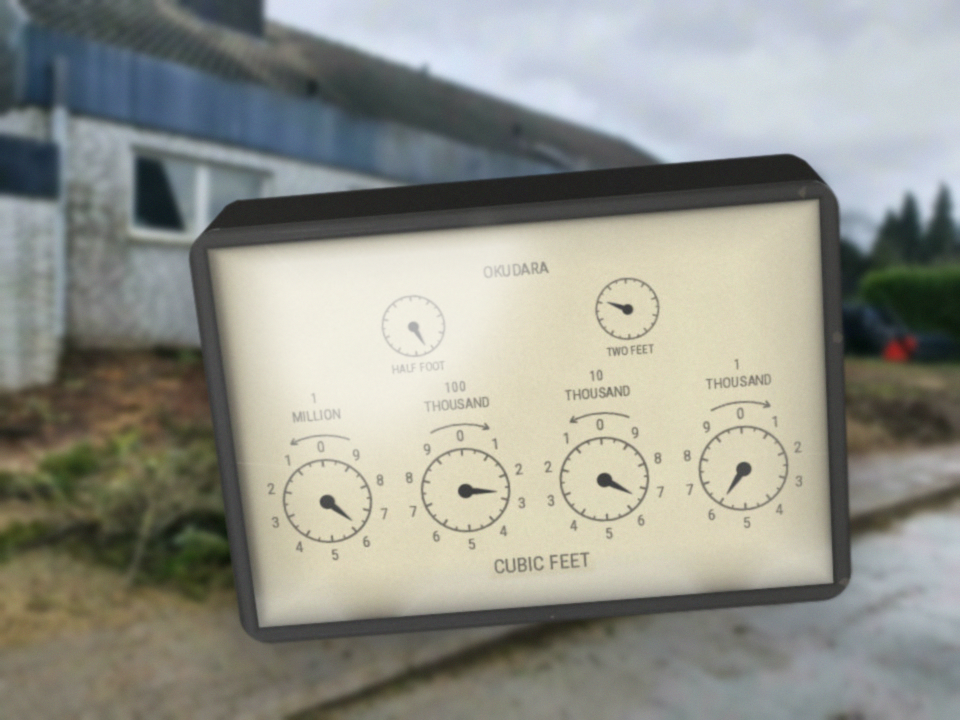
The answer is 626600 ft³
